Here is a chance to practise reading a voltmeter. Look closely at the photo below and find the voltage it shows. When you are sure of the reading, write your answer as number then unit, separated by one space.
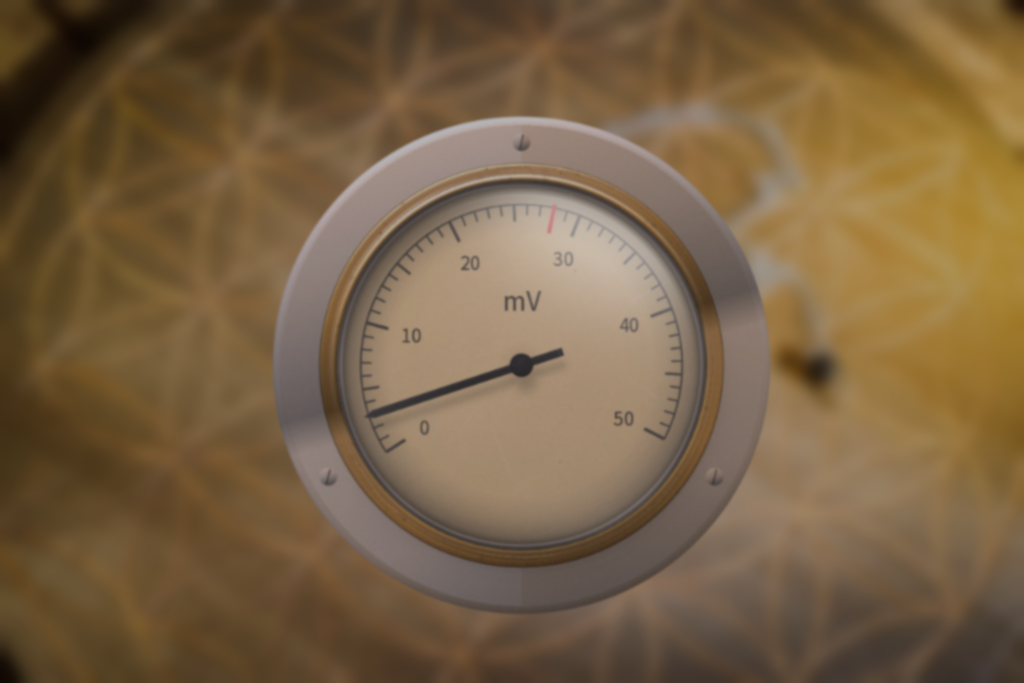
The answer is 3 mV
